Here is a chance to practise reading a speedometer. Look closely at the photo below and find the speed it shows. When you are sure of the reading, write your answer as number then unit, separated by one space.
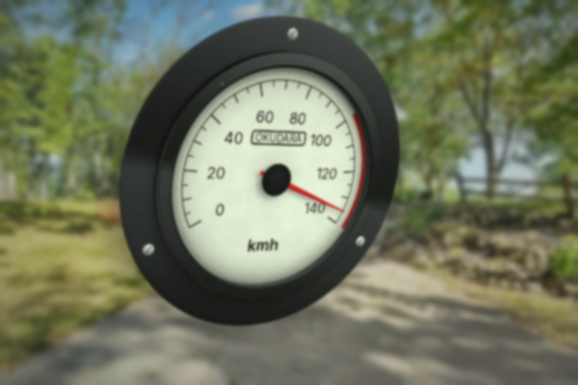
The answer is 135 km/h
